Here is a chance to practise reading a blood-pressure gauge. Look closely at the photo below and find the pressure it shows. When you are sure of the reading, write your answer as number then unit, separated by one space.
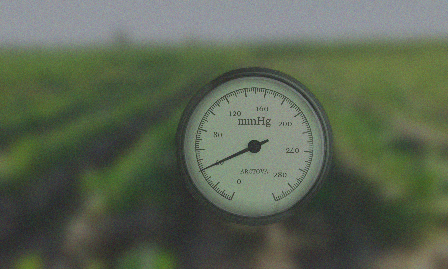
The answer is 40 mmHg
